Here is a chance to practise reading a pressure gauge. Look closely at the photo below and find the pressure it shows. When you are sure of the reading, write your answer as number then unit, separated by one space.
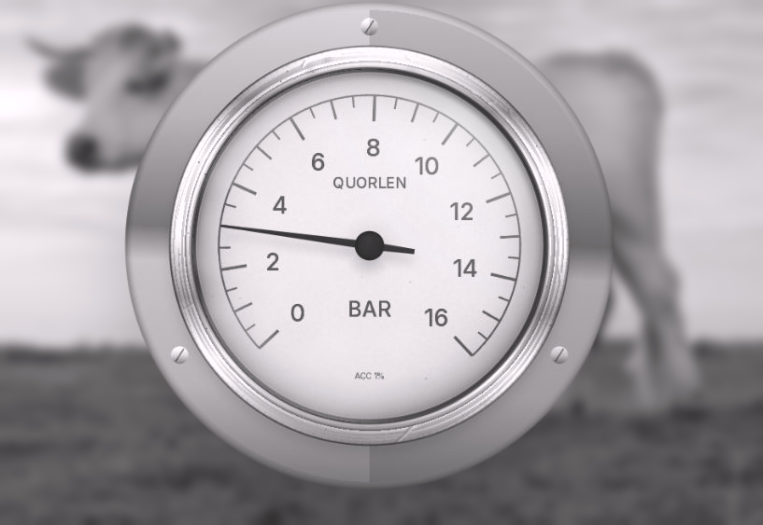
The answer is 3 bar
